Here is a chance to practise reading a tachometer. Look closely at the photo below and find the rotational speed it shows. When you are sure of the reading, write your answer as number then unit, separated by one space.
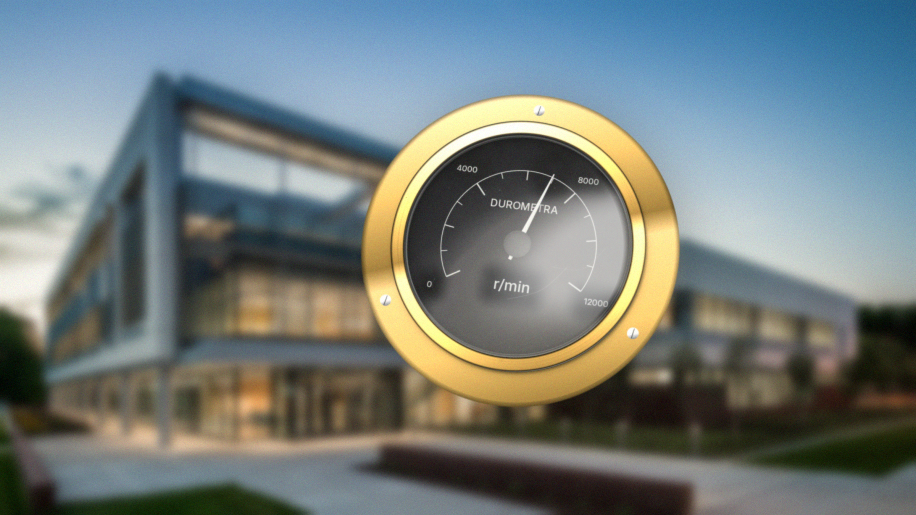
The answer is 7000 rpm
